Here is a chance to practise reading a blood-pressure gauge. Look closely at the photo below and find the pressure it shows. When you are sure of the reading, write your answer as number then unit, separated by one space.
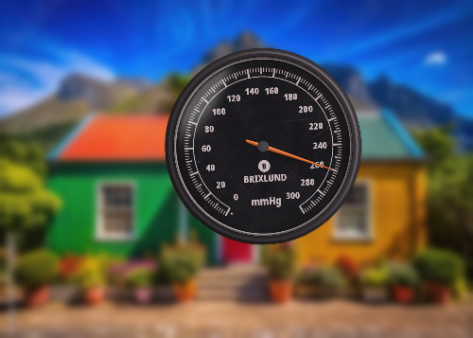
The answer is 260 mmHg
